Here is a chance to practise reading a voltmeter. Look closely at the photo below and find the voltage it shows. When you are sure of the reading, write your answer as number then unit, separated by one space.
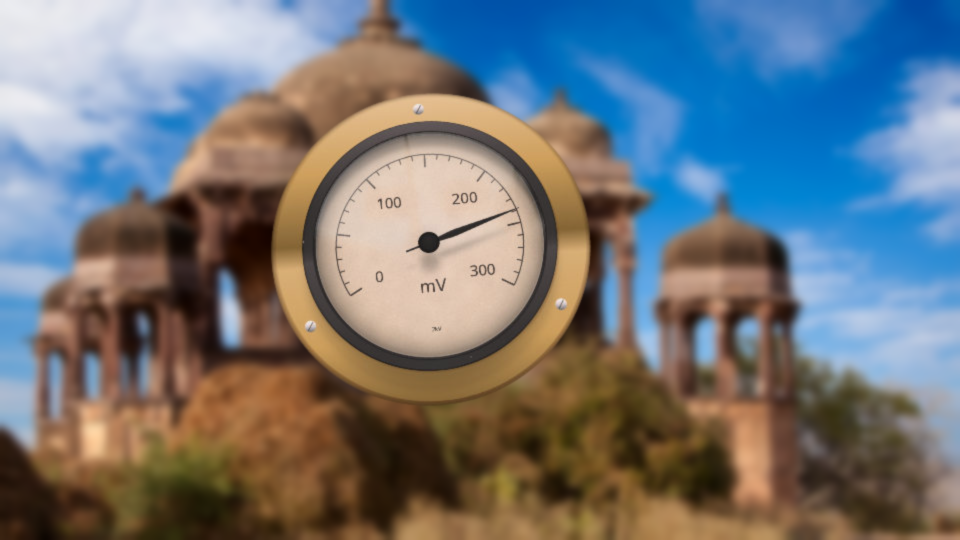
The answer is 240 mV
